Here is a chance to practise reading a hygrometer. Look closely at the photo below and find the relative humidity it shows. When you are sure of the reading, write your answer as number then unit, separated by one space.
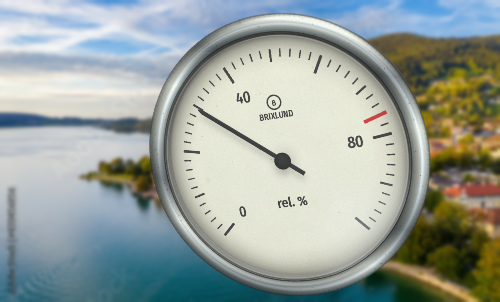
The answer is 30 %
